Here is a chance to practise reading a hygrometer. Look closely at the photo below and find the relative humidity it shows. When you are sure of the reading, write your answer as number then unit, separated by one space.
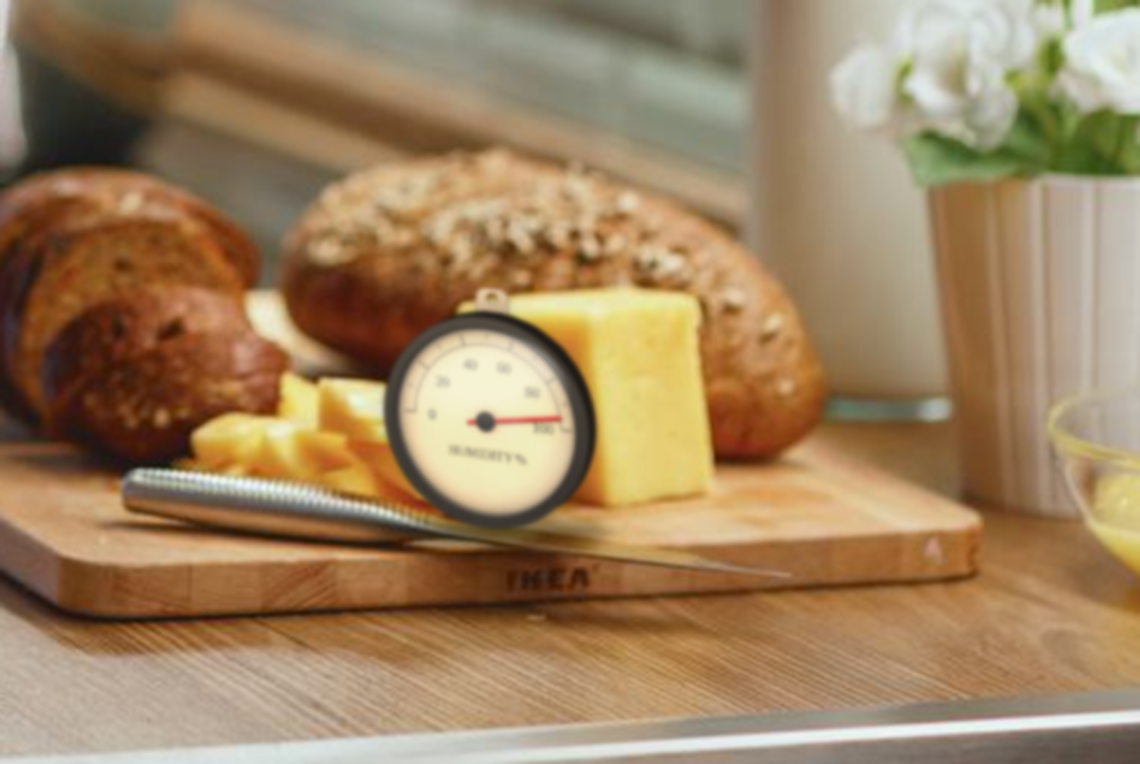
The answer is 95 %
